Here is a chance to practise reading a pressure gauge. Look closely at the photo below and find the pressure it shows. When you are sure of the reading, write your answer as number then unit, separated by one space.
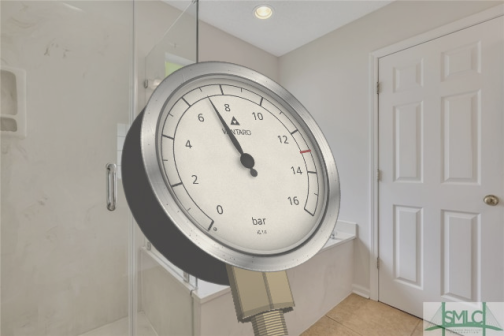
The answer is 7 bar
